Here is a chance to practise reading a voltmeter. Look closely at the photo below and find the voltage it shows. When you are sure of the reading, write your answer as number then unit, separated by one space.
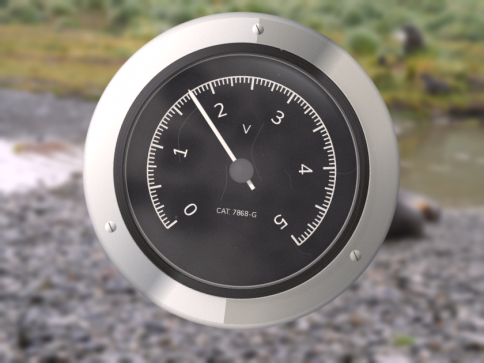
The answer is 1.75 V
